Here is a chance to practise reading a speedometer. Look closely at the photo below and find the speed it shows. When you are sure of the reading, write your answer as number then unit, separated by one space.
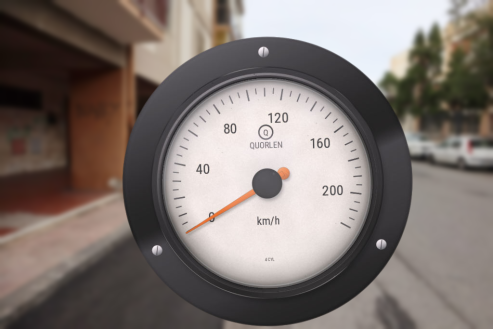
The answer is 0 km/h
